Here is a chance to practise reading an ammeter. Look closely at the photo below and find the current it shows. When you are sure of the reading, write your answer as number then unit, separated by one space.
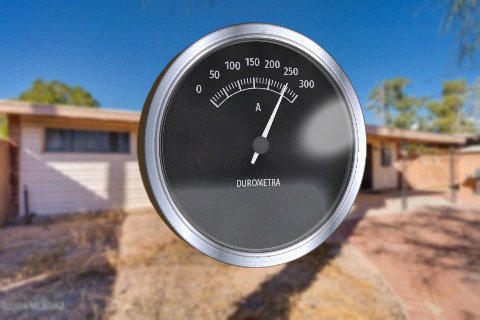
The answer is 250 A
